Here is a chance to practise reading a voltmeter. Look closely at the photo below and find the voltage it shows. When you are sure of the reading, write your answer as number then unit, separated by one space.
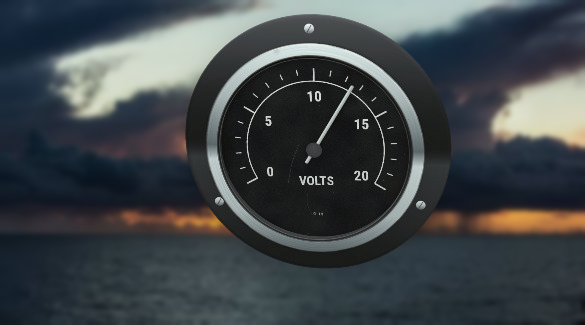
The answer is 12.5 V
